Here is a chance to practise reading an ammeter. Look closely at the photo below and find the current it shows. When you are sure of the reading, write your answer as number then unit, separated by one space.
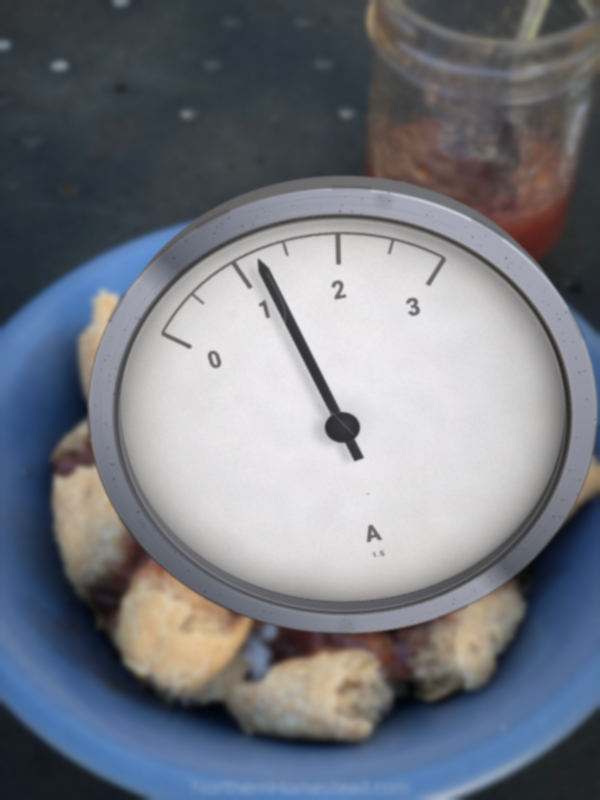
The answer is 1.25 A
